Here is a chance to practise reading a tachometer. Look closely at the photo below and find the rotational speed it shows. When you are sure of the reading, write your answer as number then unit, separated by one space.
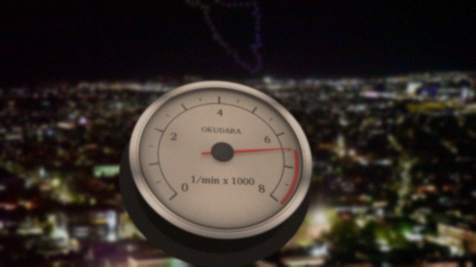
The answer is 6500 rpm
